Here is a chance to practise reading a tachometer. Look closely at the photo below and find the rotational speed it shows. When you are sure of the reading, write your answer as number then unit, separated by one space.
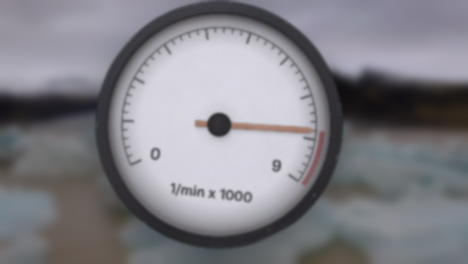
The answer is 7800 rpm
